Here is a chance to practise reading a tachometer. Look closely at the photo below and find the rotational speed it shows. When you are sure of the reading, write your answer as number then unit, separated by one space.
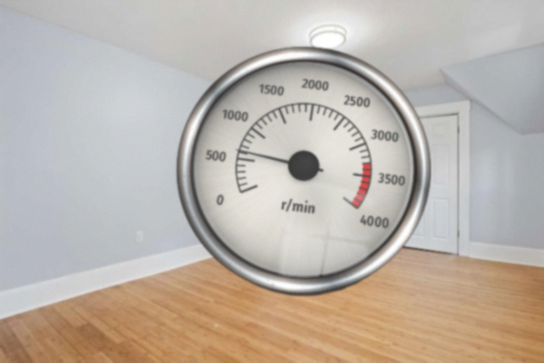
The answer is 600 rpm
